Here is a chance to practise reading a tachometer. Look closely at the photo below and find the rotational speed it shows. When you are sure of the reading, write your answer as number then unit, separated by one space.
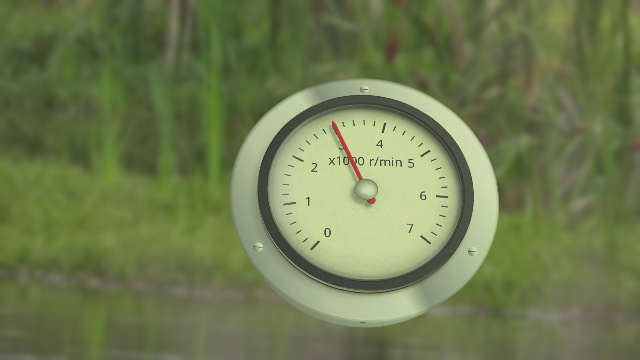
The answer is 3000 rpm
